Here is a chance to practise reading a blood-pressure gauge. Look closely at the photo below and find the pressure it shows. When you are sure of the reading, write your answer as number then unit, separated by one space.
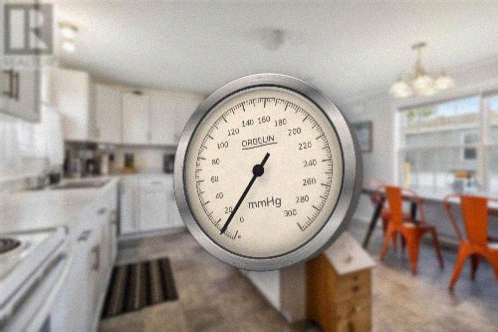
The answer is 10 mmHg
